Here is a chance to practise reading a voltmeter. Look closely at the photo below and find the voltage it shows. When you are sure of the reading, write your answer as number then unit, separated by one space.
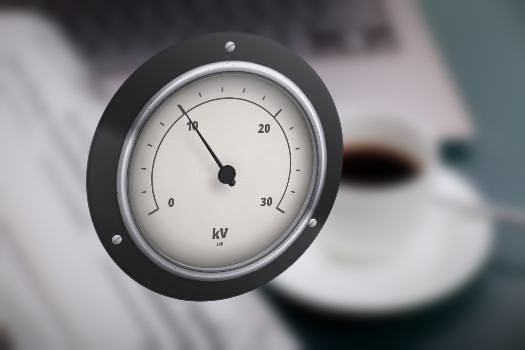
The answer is 10 kV
